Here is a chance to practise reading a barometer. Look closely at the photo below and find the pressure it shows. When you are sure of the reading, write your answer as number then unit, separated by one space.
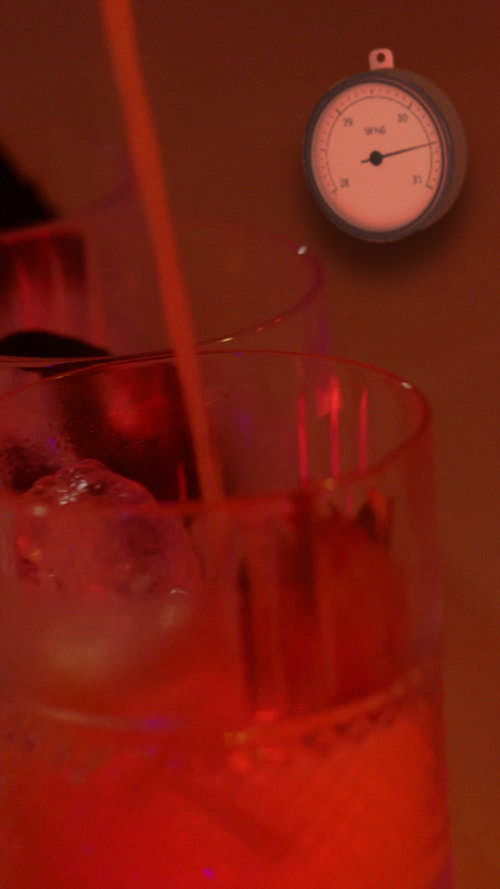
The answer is 30.5 inHg
